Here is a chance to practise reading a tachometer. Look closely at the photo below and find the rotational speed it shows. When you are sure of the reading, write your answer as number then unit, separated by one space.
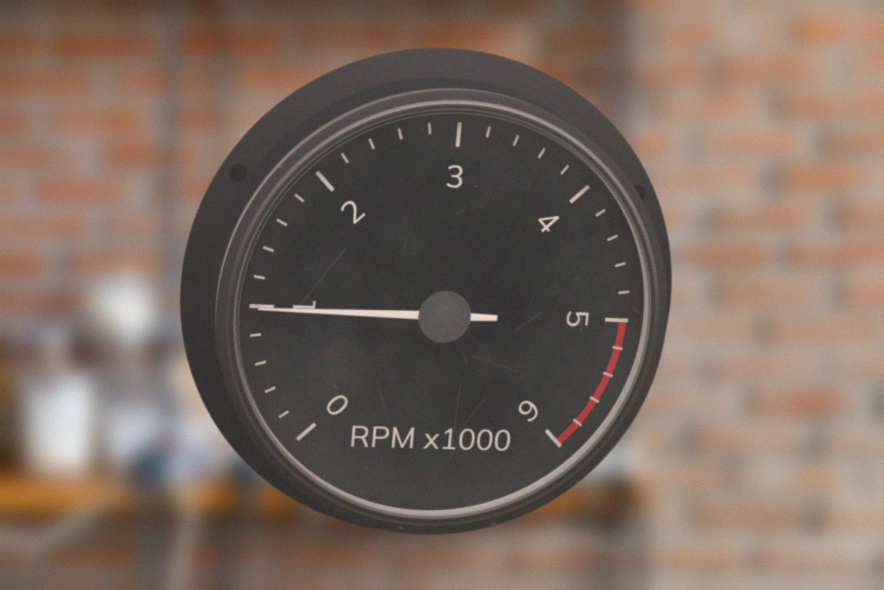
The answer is 1000 rpm
